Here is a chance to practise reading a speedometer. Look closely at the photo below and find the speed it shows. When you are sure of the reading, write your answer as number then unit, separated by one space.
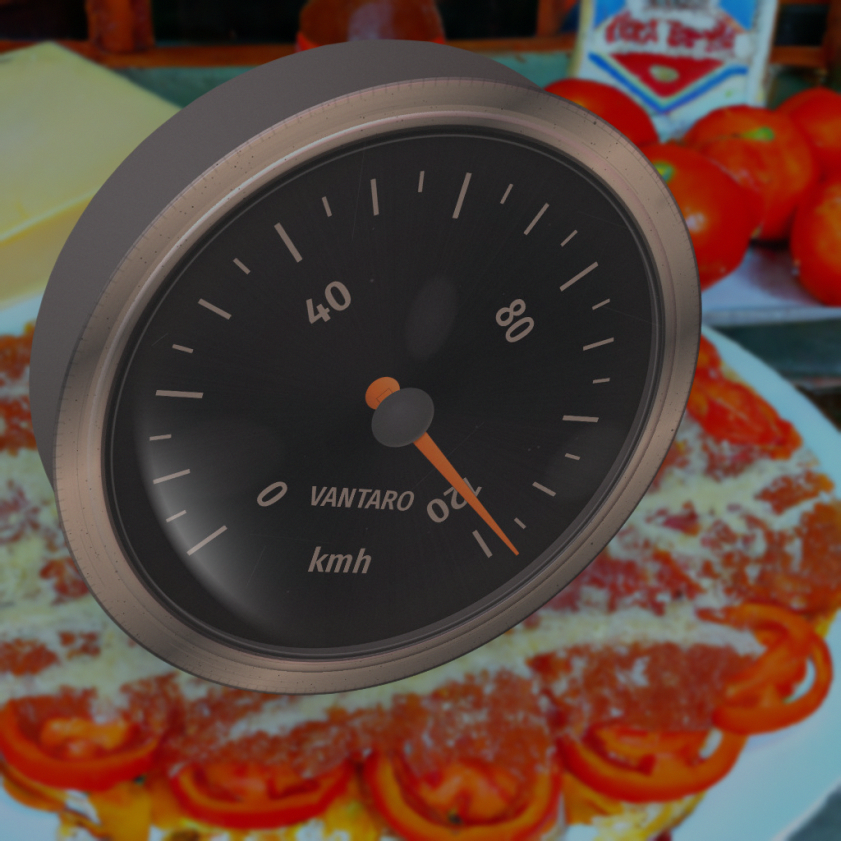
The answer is 117.5 km/h
